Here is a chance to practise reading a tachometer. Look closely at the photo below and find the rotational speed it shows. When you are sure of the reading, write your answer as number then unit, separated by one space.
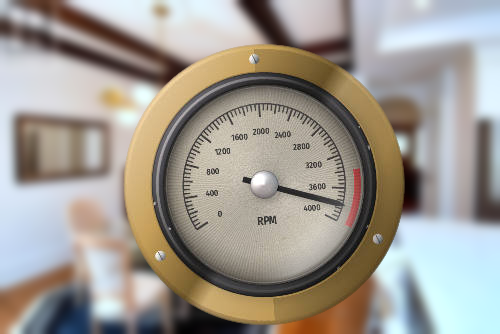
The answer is 3800 rpm
